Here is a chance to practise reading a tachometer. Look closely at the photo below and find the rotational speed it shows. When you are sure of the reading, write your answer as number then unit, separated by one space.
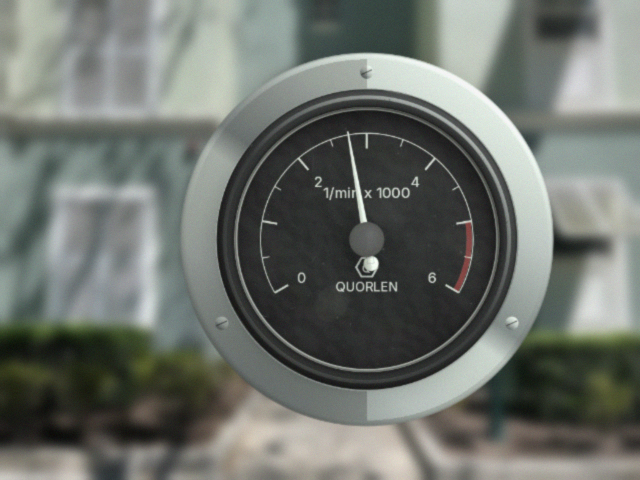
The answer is 2750 rpm
